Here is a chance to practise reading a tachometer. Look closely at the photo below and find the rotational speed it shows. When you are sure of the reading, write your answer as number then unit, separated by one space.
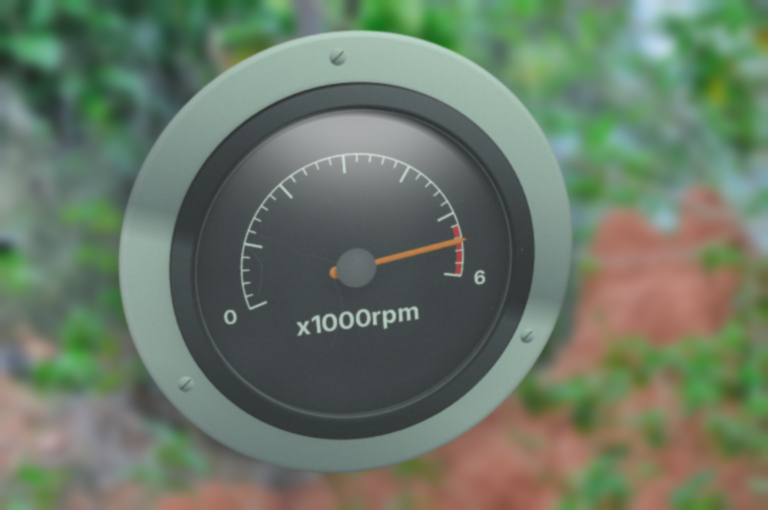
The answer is 5400 rpm
